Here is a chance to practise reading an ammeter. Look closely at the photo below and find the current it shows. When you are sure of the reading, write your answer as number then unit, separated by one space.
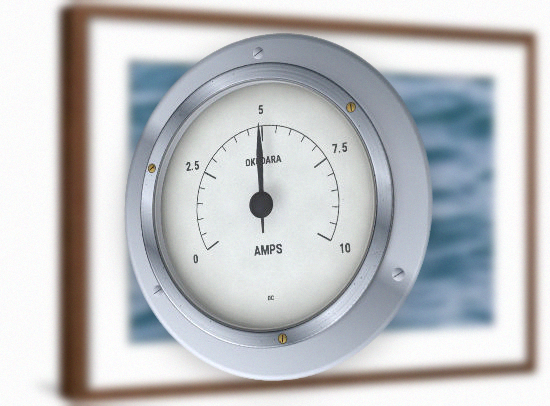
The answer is 5 A
